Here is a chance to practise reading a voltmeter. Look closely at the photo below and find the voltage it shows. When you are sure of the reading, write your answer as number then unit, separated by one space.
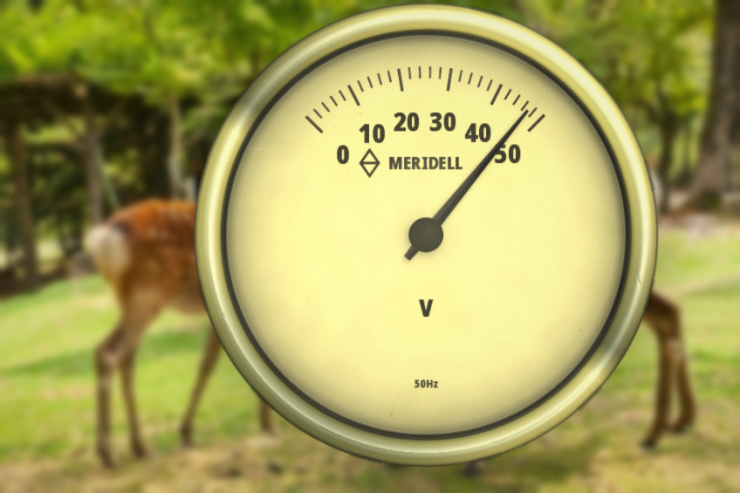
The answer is 47 V
